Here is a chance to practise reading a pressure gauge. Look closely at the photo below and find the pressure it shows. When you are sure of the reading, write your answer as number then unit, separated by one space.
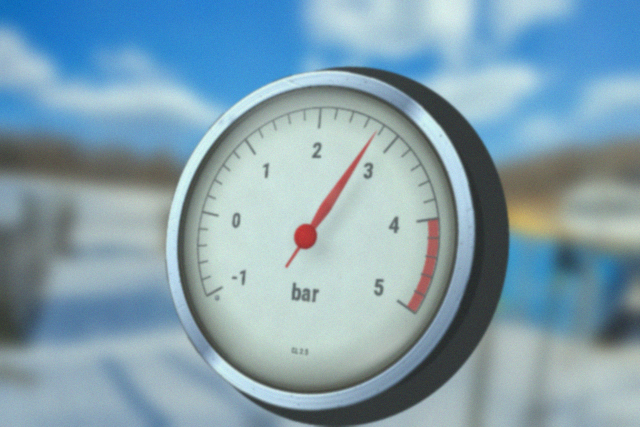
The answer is 2.8 bar
